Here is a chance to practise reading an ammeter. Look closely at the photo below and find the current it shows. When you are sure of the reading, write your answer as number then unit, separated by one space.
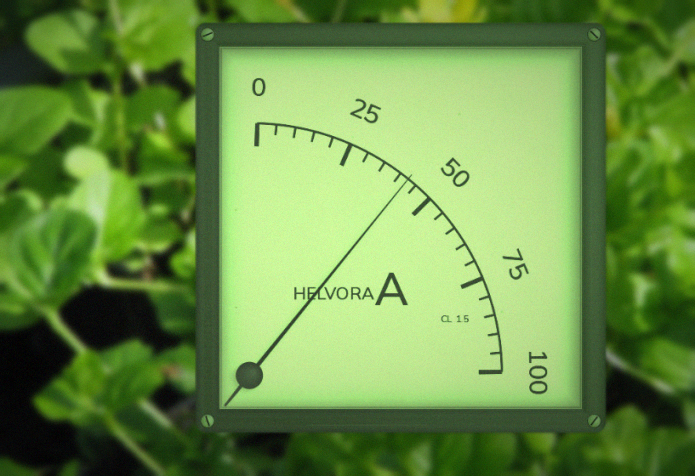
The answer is 42.5 A
